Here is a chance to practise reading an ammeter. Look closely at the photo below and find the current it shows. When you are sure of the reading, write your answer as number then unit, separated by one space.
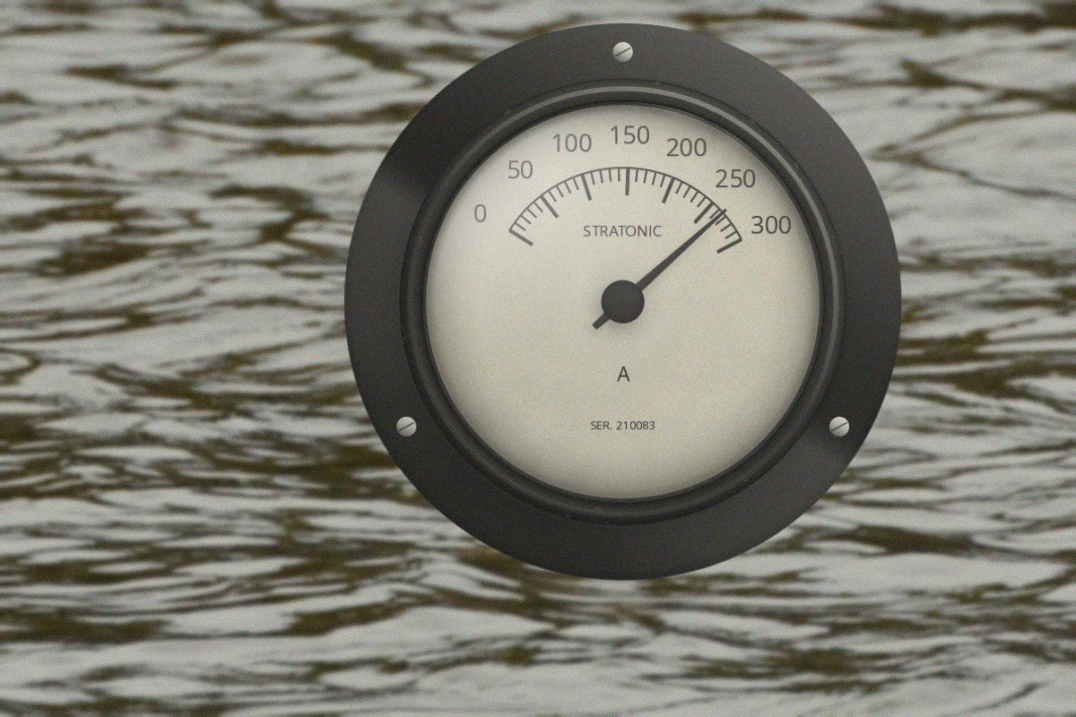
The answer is 265 A
